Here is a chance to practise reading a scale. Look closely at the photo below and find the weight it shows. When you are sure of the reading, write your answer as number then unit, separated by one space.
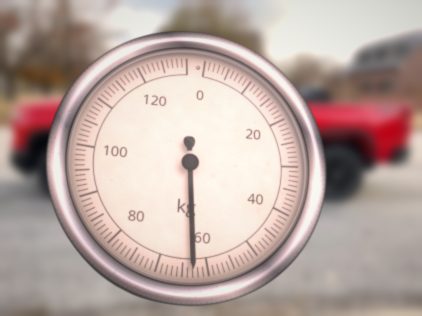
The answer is 63 kg
